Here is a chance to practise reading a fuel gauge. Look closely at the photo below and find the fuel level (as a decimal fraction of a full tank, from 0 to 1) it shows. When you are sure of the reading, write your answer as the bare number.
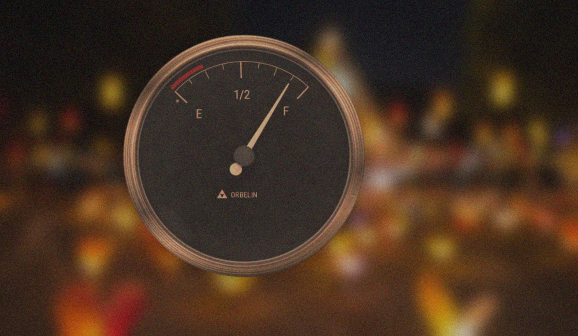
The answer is 0.875
